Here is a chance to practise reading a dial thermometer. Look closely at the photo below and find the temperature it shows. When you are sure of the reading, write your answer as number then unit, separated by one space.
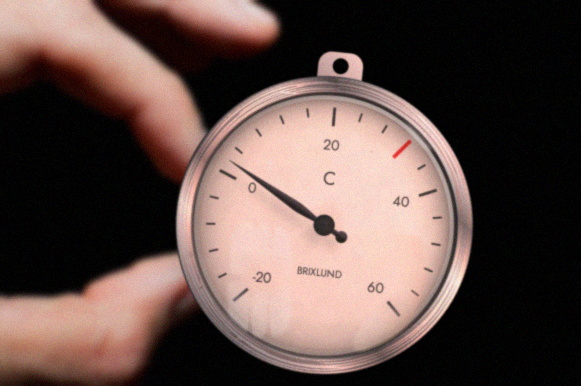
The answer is 2 °C
